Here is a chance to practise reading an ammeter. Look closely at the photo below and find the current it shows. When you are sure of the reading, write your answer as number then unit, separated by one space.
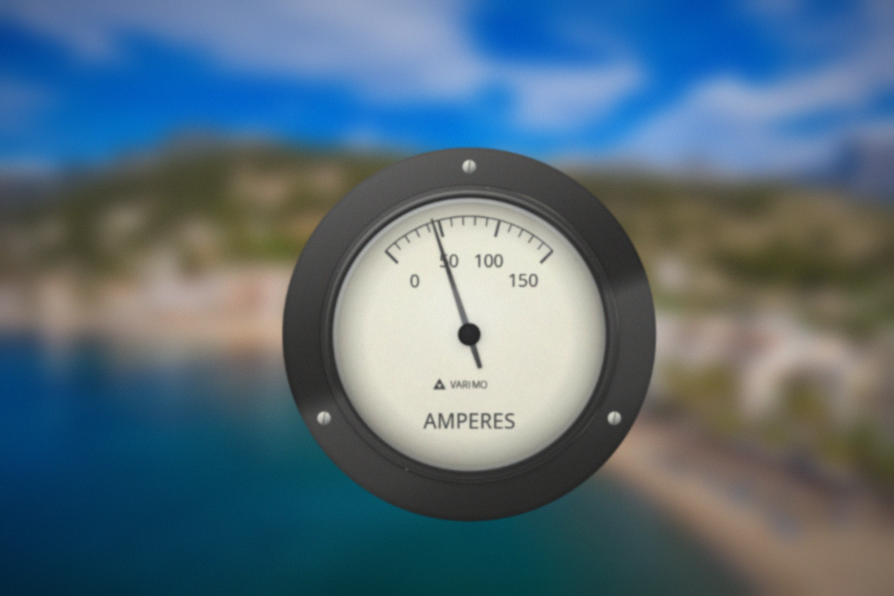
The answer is 45 A
